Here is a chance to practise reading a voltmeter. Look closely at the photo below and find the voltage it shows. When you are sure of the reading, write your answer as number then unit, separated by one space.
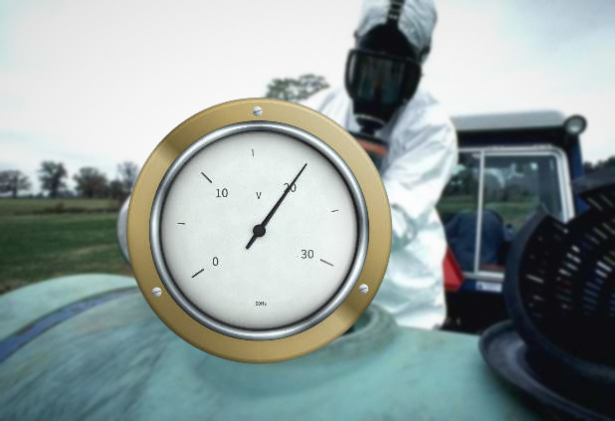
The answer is 20 V
